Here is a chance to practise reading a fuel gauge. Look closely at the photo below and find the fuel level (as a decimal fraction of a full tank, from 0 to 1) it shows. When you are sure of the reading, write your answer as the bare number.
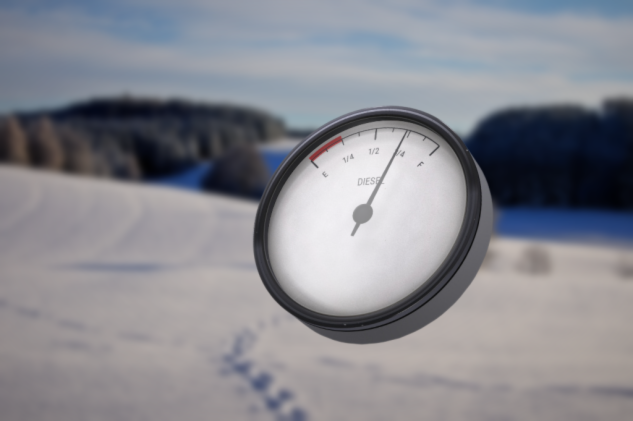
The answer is 0.75
